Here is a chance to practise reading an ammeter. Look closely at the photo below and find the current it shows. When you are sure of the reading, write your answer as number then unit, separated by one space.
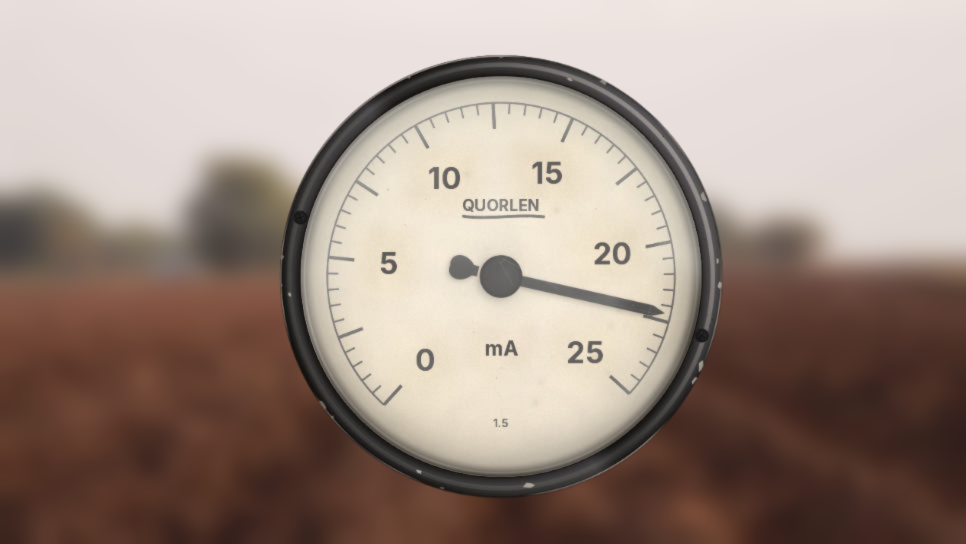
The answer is 22.25 mA
